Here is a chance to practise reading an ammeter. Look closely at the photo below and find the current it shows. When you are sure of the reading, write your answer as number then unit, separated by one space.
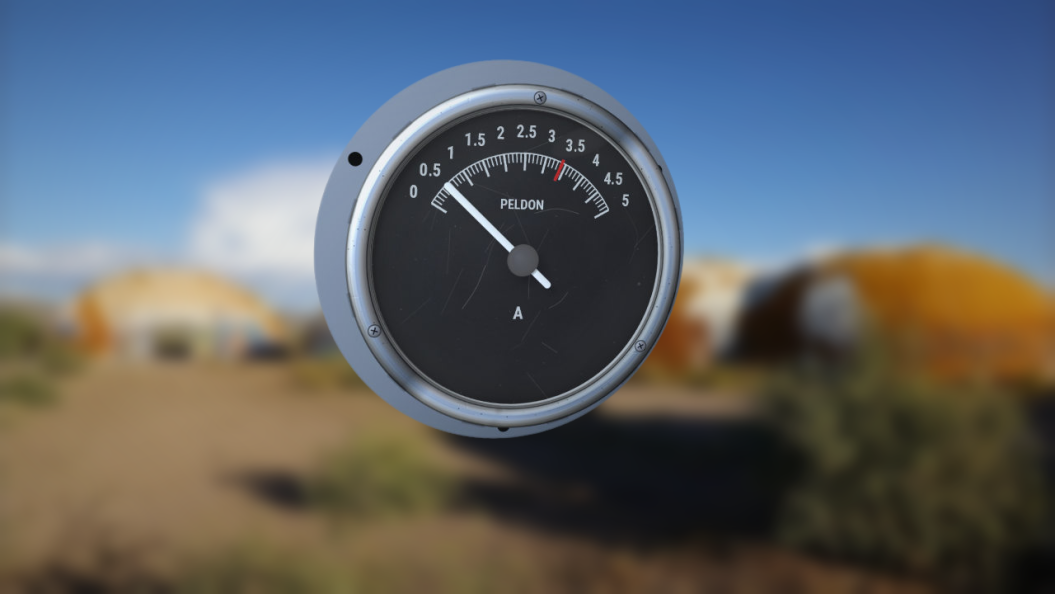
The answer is 0.5 A
